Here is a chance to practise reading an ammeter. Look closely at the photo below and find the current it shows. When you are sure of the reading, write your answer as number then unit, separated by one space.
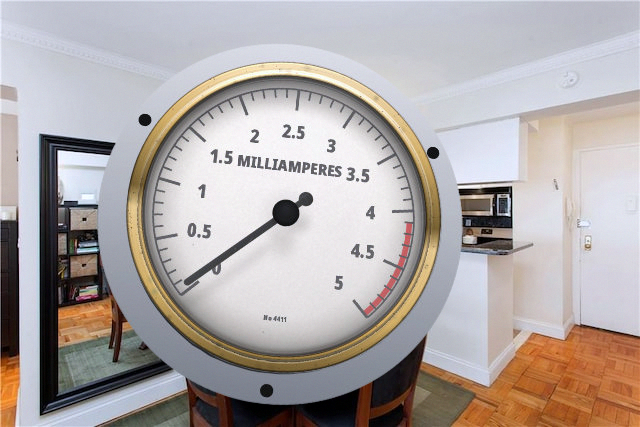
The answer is 0.05 mA
